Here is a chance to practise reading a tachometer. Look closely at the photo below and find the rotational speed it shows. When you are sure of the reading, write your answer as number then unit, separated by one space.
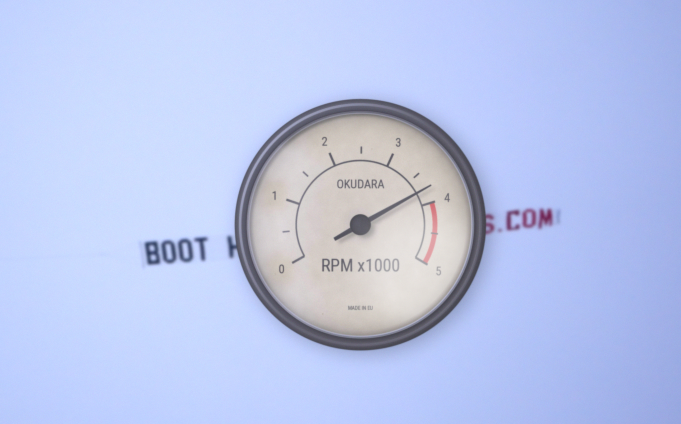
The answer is 3750 rpm
